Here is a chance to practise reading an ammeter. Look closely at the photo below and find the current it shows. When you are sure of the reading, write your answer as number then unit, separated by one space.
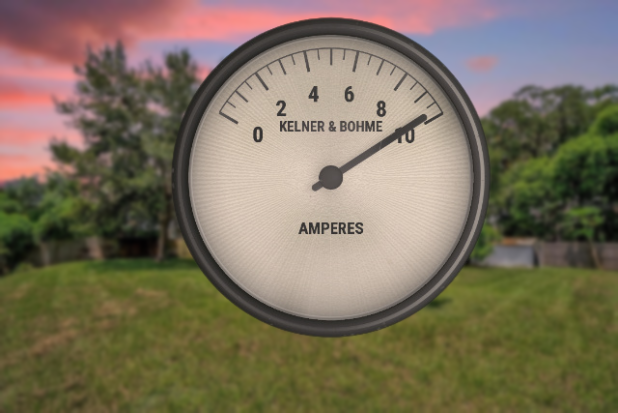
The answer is 9.75 A
